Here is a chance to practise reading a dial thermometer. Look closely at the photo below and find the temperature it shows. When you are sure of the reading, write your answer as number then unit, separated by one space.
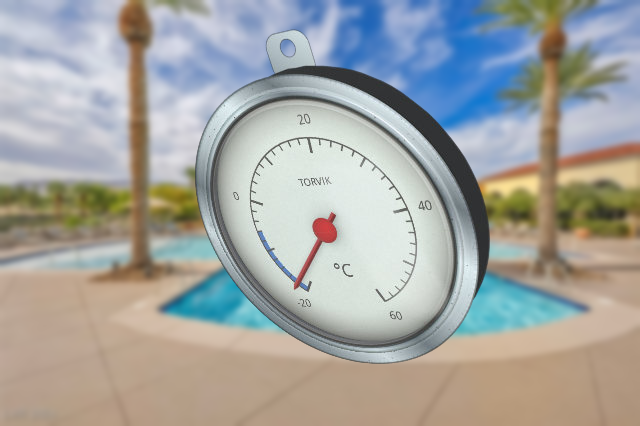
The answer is -18 °C
